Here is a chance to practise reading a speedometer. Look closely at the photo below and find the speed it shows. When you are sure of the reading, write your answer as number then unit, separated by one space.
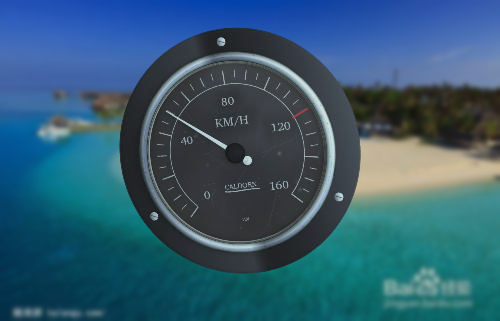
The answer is 50 km/h
